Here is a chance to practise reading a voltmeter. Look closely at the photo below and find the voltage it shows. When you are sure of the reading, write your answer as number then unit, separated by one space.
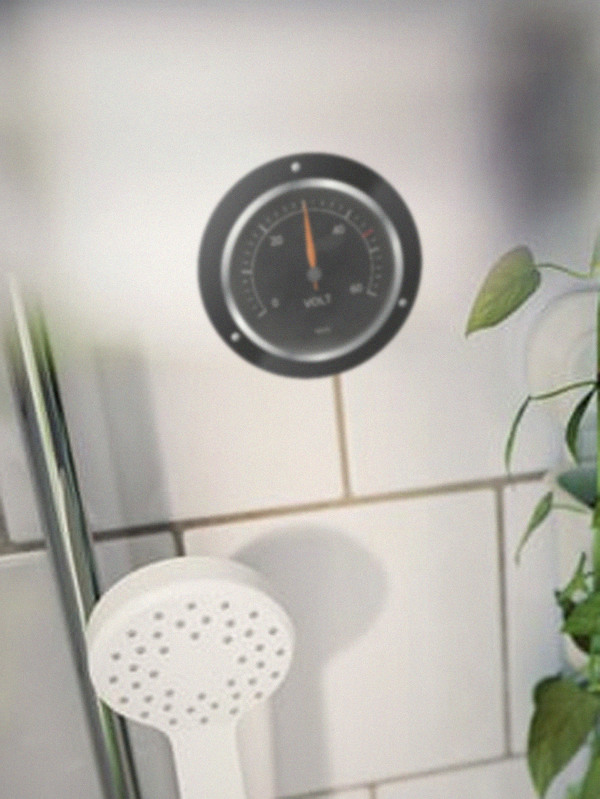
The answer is 30 V
